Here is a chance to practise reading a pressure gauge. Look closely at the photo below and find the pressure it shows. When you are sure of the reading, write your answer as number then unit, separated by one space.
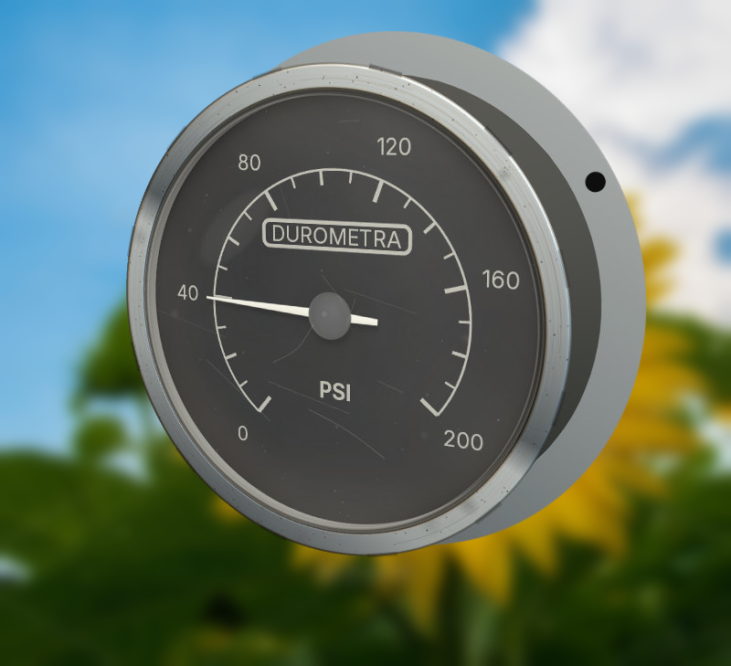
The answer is 40 psi
